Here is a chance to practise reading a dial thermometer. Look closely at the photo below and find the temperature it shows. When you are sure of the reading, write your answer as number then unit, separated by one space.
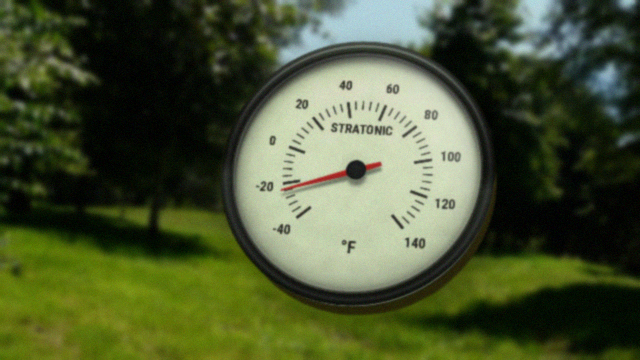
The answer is -24 °F
